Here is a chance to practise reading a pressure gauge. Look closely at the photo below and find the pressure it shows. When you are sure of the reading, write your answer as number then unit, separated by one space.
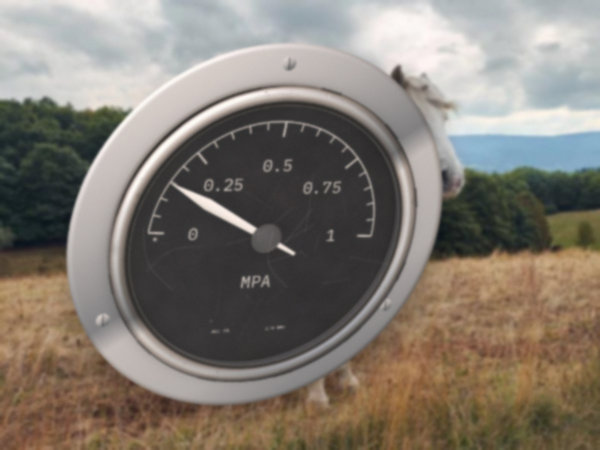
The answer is 0.15 MPa
